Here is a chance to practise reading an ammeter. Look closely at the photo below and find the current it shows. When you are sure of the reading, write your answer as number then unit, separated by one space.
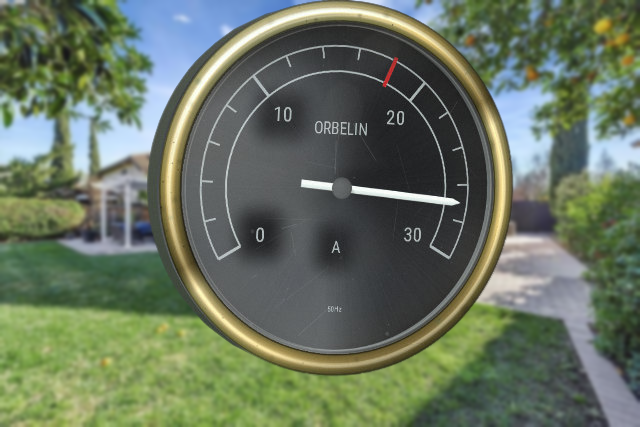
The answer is 27 A
